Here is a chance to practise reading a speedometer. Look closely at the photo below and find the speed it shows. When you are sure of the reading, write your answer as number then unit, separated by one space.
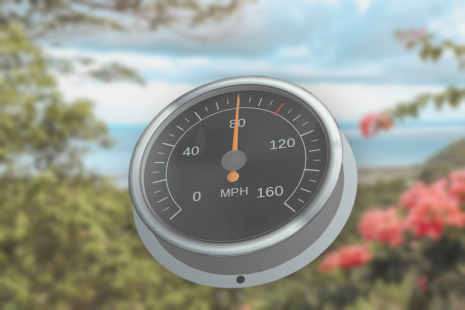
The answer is 80 mph
